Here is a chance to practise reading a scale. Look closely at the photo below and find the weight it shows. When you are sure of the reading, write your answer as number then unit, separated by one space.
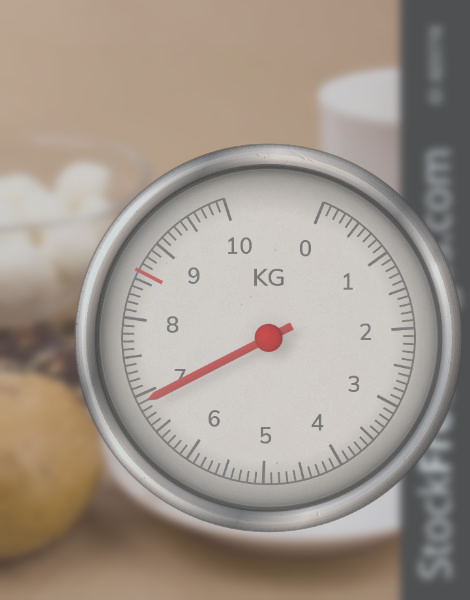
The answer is 6.9 kg
